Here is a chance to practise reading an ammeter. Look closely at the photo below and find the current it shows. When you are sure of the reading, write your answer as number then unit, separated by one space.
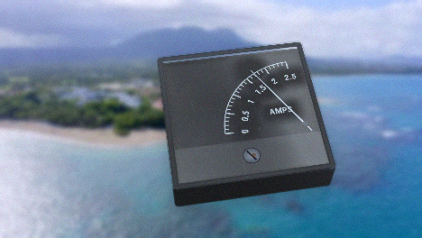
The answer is 1.7 A
